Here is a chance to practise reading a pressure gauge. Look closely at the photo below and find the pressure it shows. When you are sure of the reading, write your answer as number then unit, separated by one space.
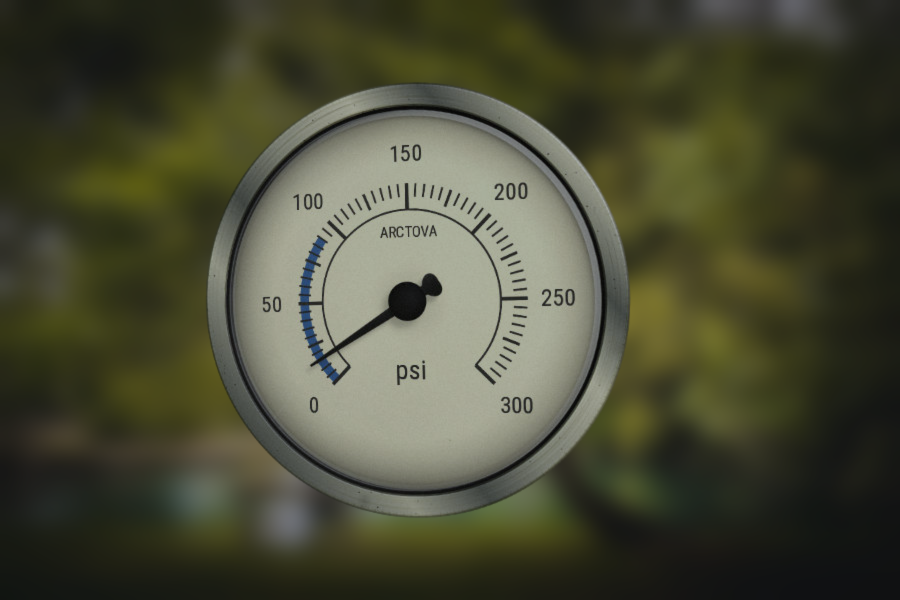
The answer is 15 psi
